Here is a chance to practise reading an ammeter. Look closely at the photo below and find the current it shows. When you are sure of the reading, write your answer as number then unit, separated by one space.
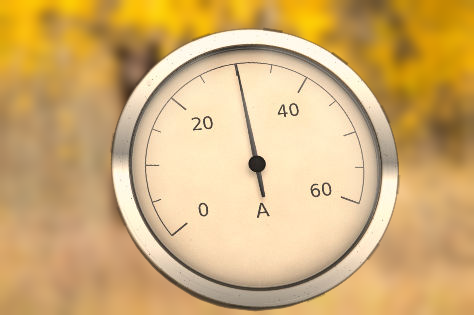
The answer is 30 A
